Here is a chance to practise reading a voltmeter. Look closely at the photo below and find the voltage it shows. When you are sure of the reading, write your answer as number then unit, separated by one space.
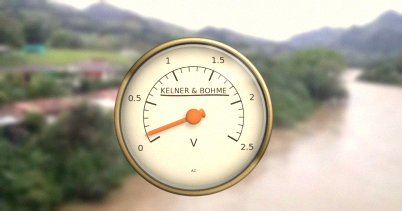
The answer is 0.1 V
